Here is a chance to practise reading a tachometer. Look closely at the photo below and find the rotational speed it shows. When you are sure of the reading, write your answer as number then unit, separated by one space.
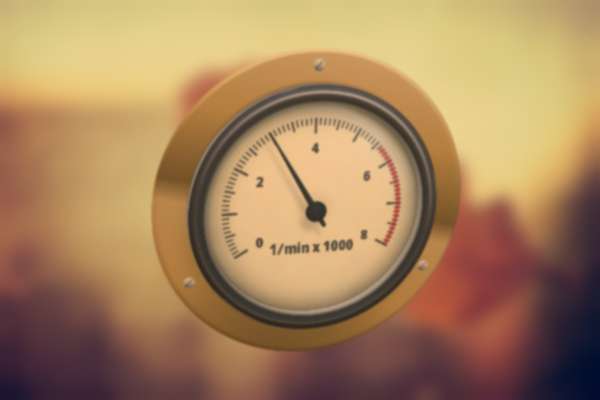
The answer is 3000 rpm
